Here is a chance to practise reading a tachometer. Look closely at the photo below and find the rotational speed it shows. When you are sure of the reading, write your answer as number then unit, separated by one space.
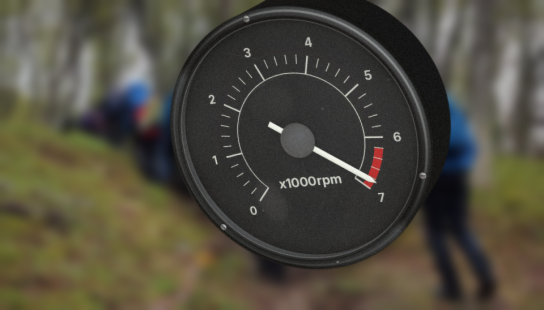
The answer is 6800 rpm
